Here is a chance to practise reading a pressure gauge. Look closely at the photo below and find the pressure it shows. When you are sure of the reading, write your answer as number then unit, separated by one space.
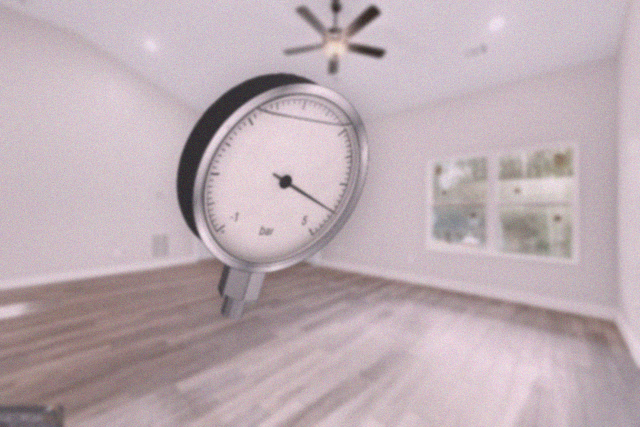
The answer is 4.5 bar
